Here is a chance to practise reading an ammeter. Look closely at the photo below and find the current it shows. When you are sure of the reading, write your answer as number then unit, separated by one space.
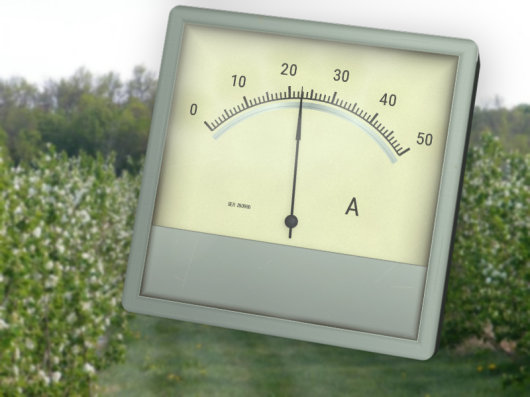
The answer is 23 A
